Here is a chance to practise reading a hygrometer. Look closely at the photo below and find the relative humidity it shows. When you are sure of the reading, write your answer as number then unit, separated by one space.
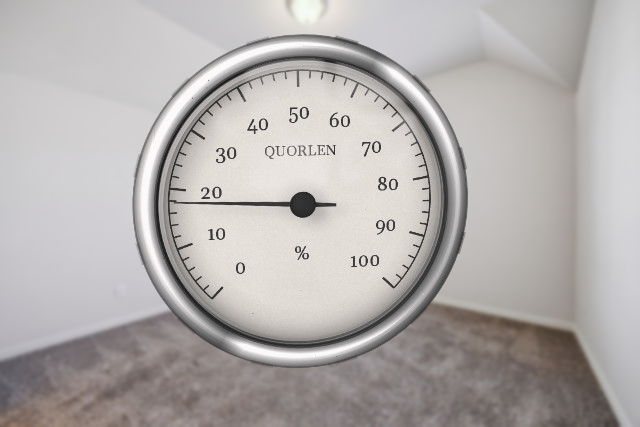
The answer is 18 %
